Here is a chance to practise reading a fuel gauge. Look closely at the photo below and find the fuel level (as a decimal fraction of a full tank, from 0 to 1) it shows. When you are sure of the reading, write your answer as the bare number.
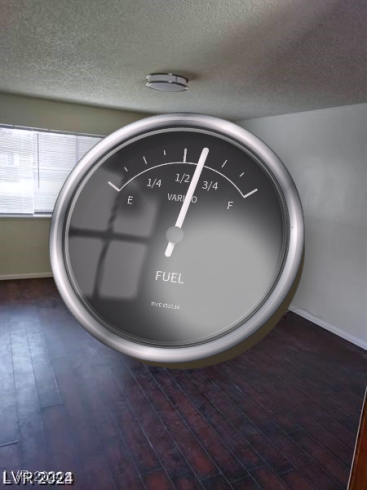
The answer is 0.625
